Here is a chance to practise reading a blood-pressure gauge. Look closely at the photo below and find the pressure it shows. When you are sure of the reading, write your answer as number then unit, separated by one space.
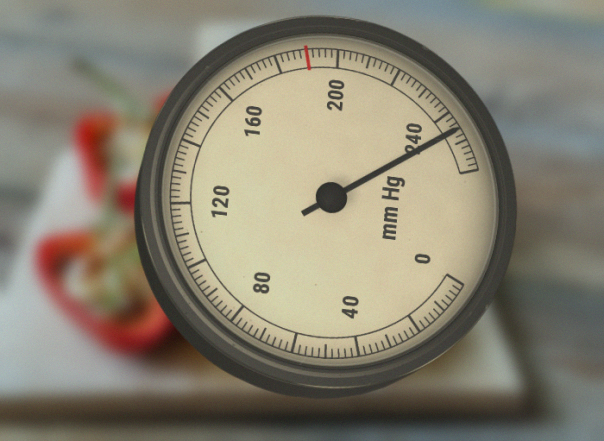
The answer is 246 mmHg
